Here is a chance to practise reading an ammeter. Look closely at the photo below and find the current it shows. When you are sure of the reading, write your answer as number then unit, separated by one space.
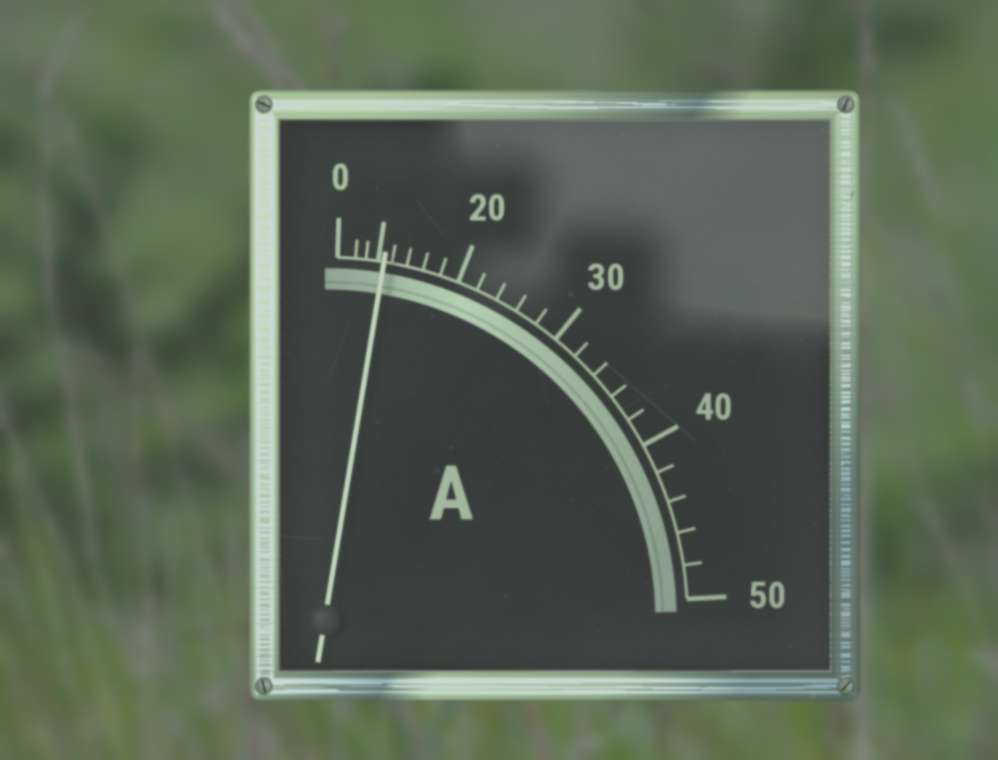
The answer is 11 A
